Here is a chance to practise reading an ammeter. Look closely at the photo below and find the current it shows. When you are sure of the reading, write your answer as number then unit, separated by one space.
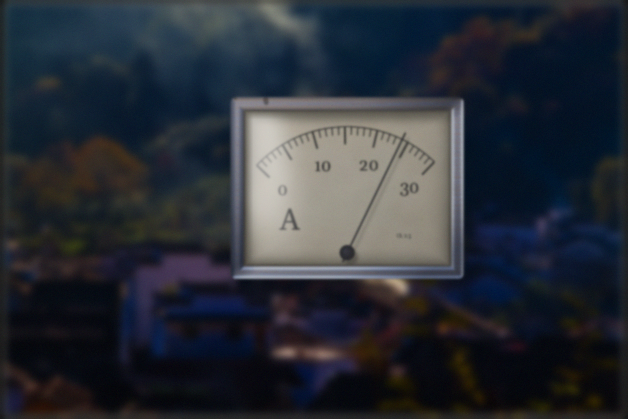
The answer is 24 A
